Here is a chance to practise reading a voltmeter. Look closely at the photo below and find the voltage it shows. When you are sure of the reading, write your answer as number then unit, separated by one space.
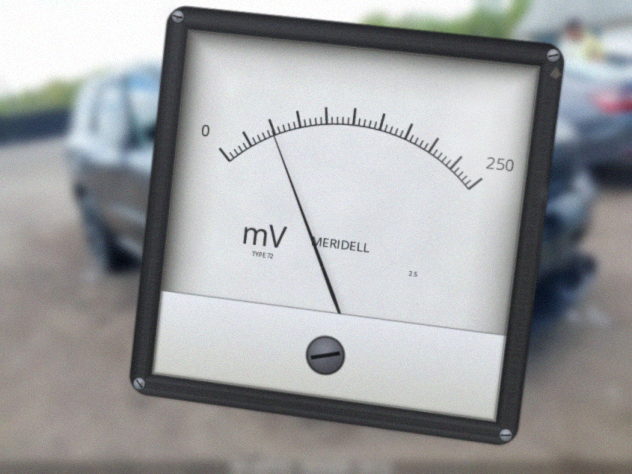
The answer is 50 mV
